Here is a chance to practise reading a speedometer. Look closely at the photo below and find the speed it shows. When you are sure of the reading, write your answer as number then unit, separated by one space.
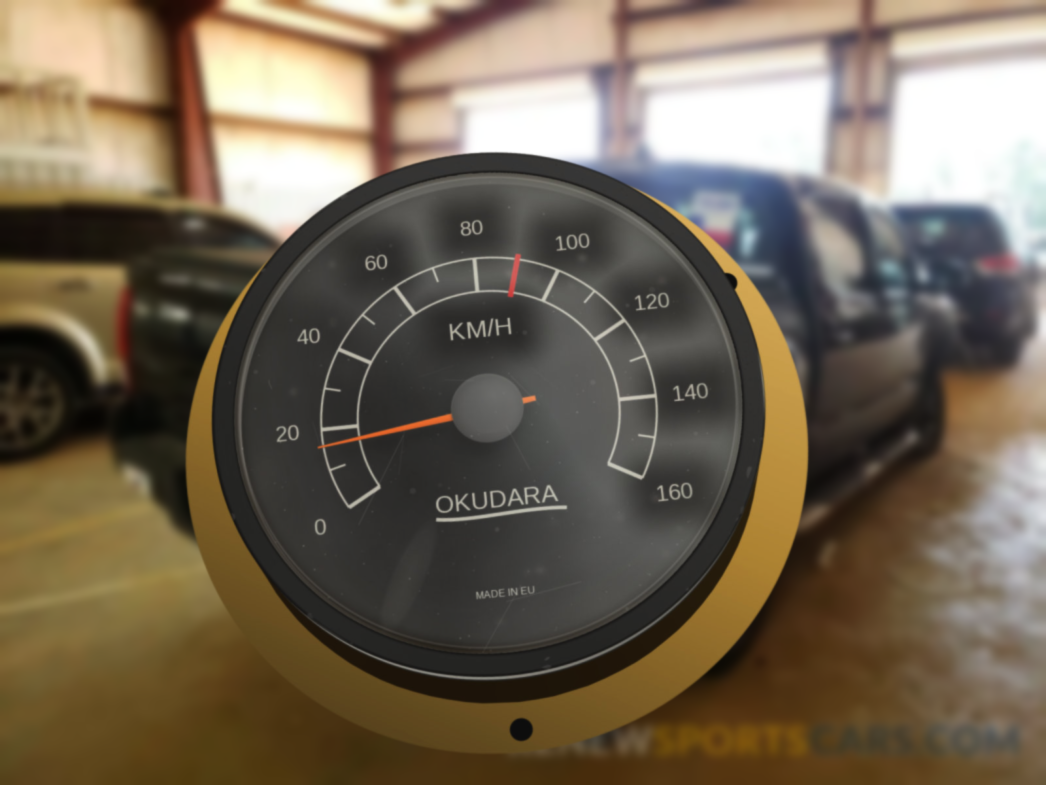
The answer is 15 km/h
